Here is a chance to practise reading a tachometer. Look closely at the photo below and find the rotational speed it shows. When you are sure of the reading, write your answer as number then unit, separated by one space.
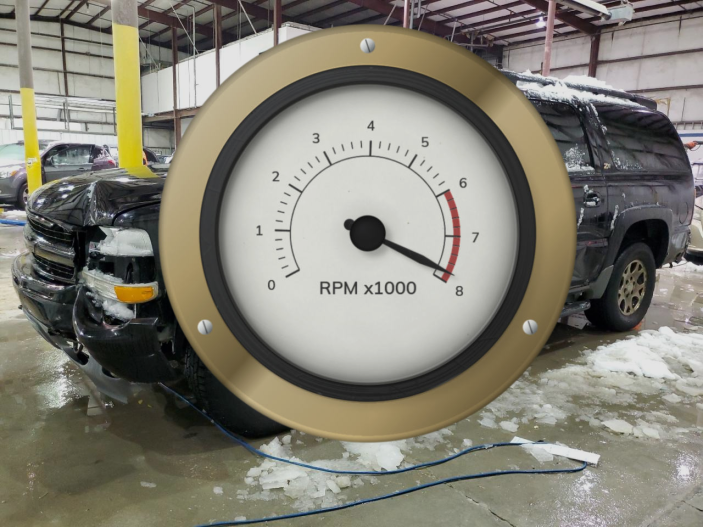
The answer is 7800 rpm
